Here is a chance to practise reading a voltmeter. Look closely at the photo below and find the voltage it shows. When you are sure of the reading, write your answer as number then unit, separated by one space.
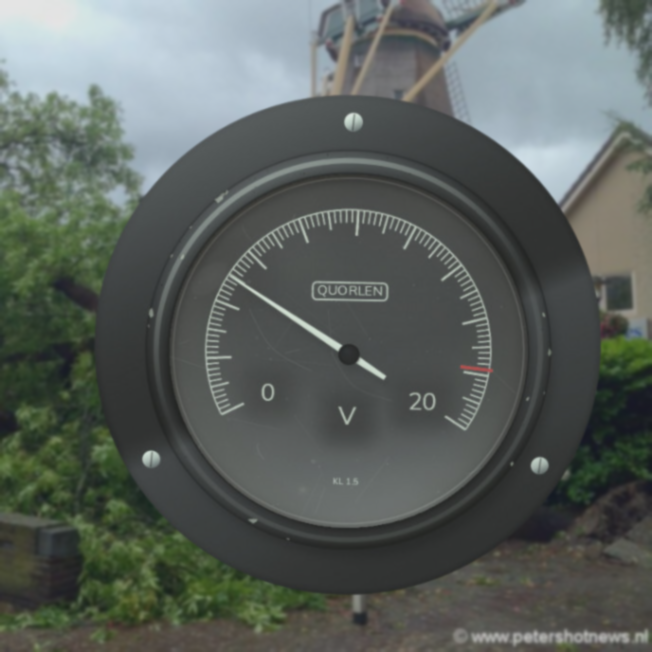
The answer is 5 V
